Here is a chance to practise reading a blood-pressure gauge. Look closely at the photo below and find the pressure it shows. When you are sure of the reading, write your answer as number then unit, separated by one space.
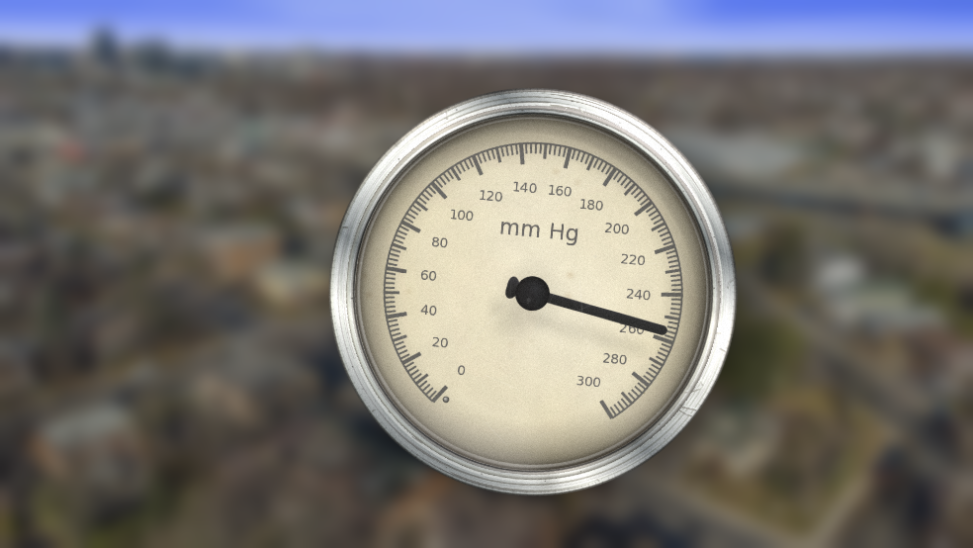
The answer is 256 mmHg
